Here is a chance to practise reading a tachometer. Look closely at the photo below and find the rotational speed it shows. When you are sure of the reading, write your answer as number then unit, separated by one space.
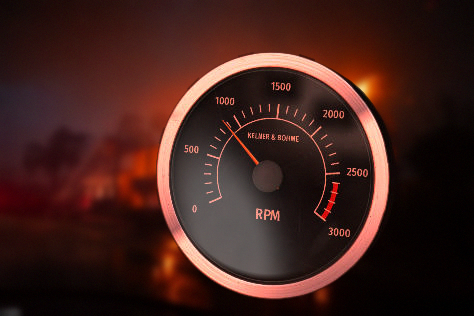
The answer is 900 rpm
